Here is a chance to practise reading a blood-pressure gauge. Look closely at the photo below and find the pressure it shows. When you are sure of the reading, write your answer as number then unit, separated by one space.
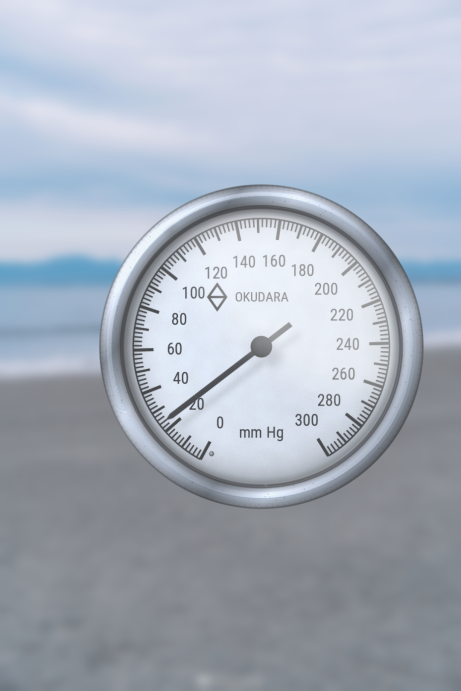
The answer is 24 mmHg
